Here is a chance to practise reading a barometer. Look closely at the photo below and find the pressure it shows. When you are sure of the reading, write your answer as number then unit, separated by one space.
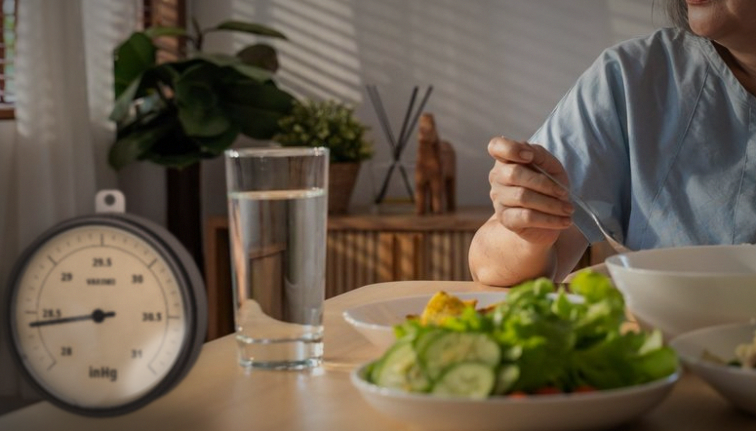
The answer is 28.4 inHg
